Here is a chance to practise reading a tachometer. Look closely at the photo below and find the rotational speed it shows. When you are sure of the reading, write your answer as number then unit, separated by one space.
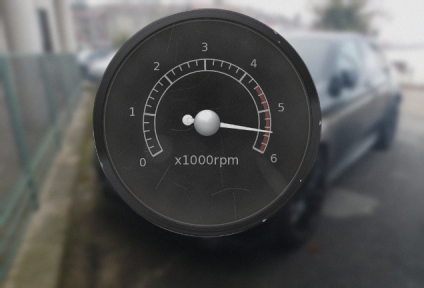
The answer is 5500 rpm
